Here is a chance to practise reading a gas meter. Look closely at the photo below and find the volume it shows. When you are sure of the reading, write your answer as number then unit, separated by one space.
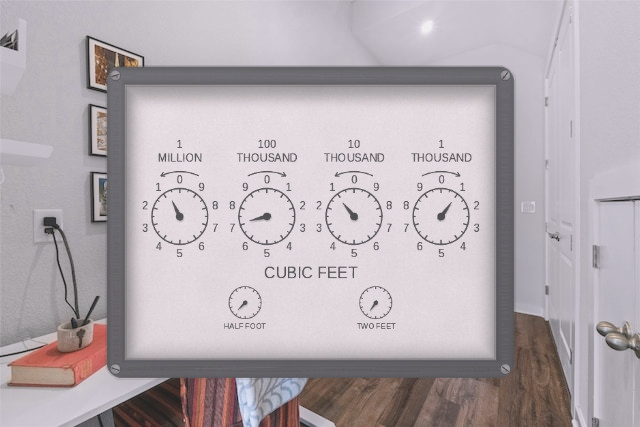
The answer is 71100 ft³
